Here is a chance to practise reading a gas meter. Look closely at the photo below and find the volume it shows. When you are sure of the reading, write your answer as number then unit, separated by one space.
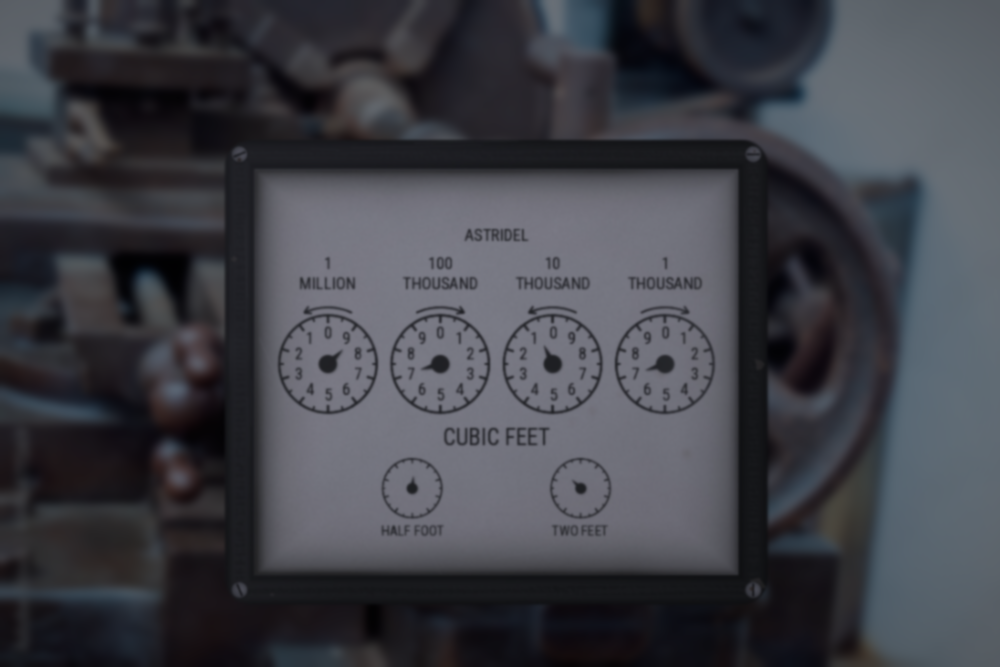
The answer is 870700 ft³
